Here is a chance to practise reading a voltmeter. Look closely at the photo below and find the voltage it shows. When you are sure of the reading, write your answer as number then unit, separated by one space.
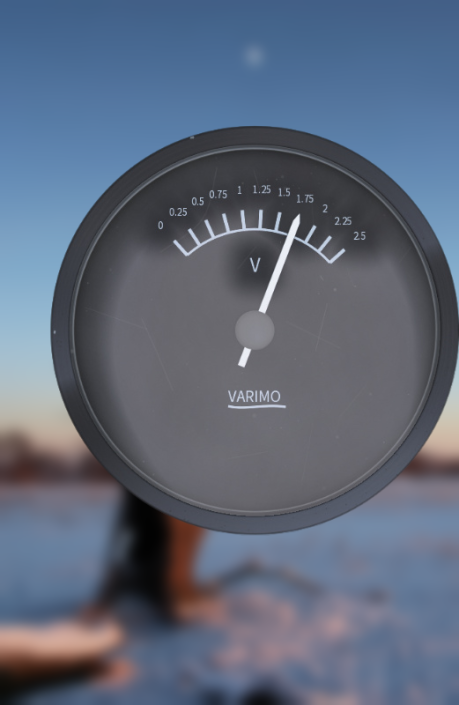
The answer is 1.75 V
